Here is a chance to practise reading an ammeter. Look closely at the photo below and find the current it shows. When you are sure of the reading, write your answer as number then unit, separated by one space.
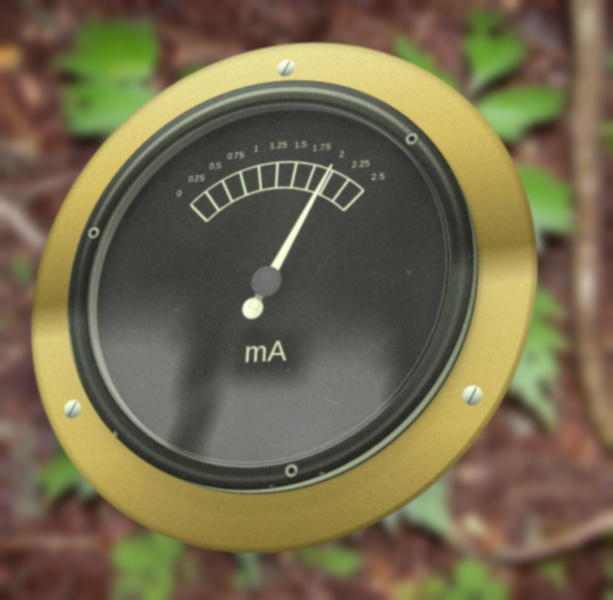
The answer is 2 mA
